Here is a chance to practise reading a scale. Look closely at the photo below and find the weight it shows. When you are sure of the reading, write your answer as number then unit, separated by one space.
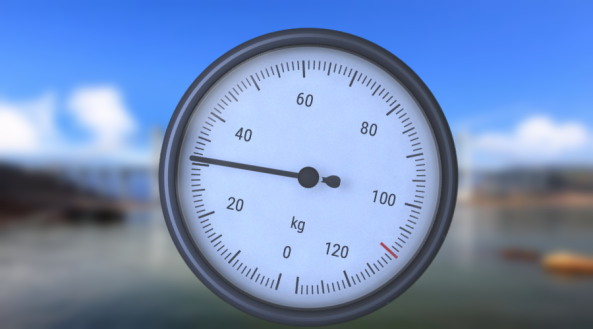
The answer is 31 kg
